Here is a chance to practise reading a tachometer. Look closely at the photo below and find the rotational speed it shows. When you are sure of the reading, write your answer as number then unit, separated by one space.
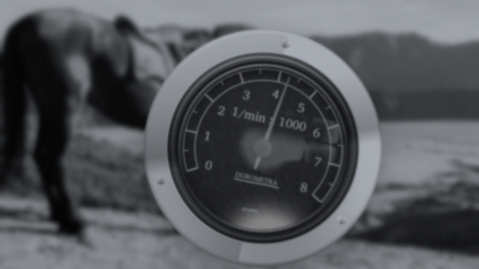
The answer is 4250 rpm
